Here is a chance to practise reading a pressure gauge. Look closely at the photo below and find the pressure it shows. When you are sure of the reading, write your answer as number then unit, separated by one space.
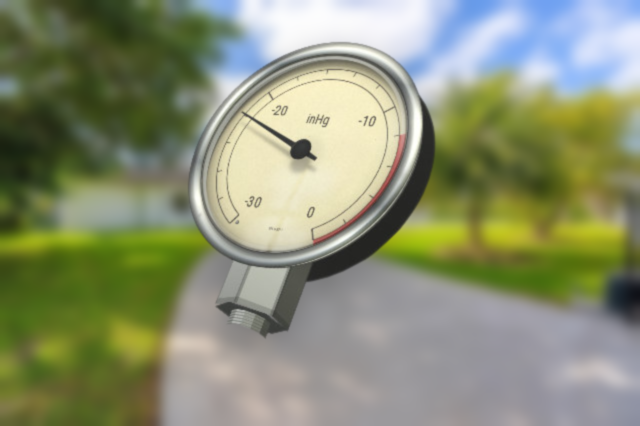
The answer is -22 inHg
